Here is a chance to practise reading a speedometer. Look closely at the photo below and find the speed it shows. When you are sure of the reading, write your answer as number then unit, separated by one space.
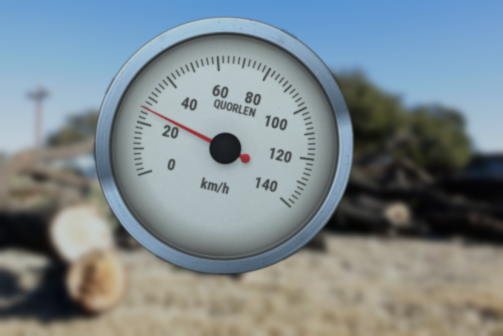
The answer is 26 km/h
